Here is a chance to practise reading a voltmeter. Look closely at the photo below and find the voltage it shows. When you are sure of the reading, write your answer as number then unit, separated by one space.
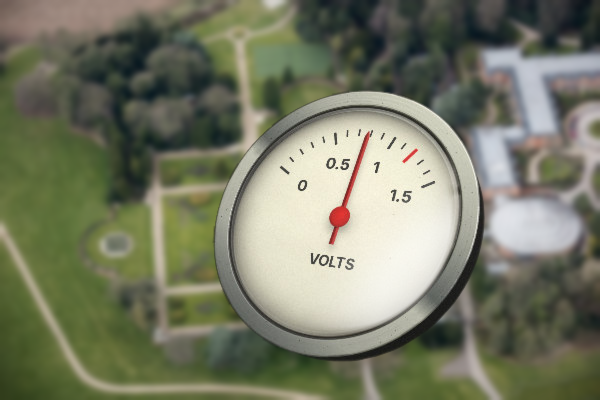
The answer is 0.8 V
